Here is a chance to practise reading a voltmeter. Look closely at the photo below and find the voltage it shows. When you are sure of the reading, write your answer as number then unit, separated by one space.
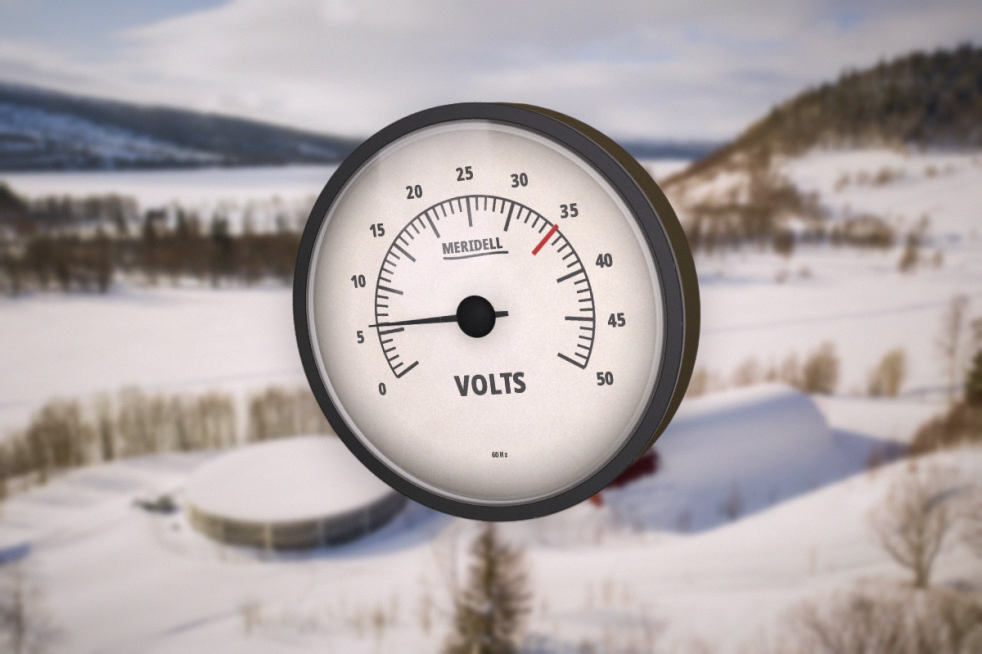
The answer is 6 V
